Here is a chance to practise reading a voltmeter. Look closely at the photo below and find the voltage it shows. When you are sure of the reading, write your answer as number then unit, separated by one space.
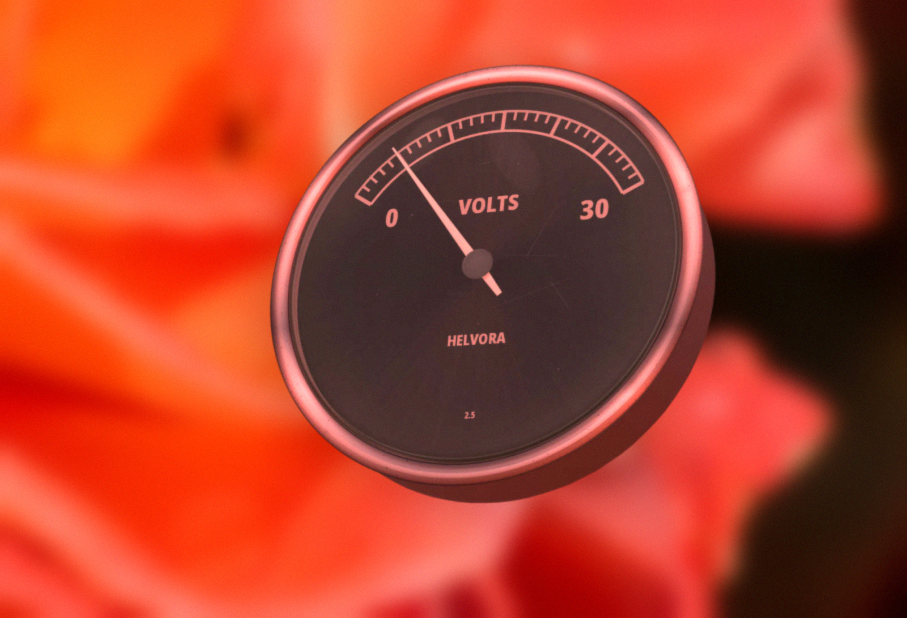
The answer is 5 V
